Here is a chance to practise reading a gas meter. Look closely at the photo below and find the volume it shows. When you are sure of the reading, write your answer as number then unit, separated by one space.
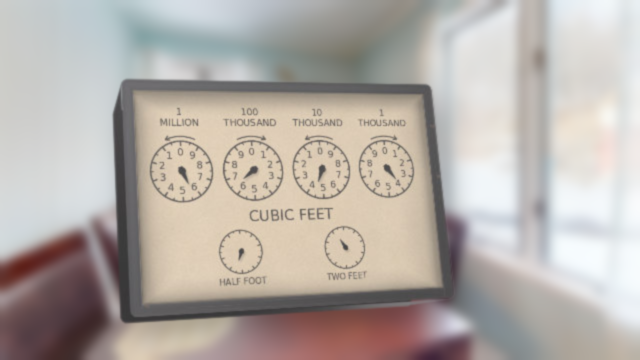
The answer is 564400 ft³
